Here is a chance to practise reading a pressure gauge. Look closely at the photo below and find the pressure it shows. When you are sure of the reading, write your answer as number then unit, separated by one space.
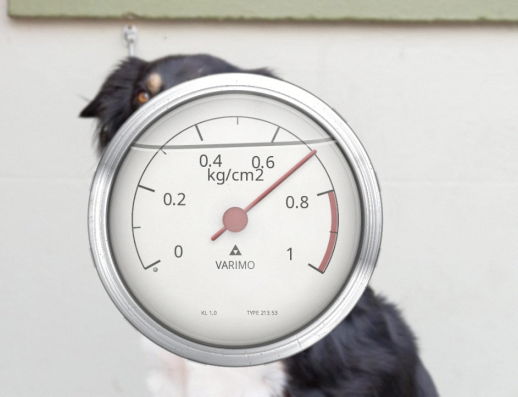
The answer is 0.7 kg/cm²
